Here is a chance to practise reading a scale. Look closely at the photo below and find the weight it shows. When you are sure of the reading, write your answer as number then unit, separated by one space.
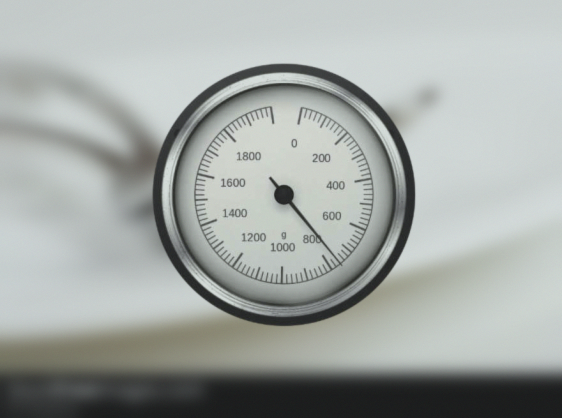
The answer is 760 g
